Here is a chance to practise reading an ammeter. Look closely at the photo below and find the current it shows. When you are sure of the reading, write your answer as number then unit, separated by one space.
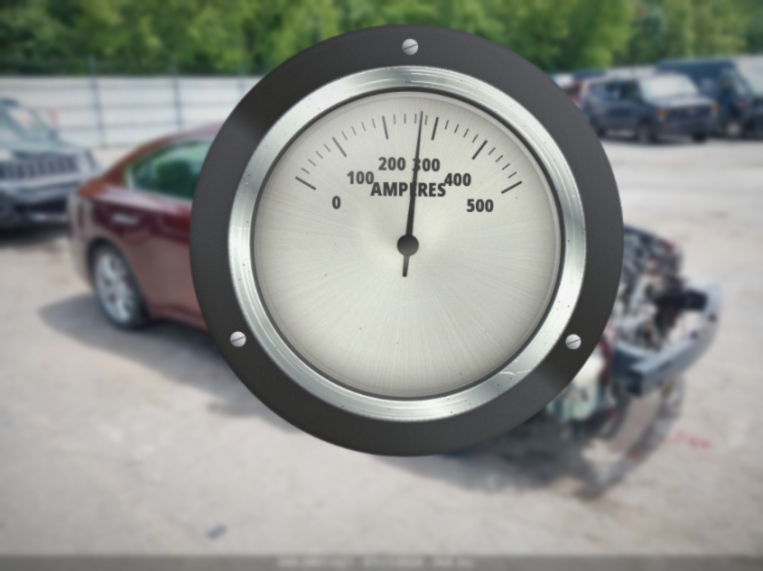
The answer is 270 A
